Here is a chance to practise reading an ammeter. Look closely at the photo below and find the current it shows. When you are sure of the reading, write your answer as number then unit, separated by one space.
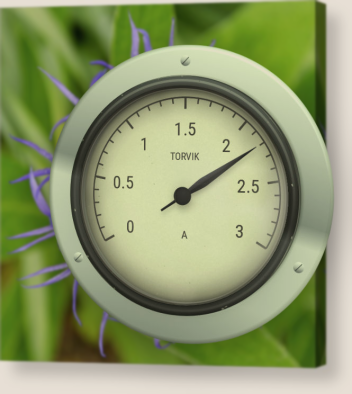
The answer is 2.2 A
